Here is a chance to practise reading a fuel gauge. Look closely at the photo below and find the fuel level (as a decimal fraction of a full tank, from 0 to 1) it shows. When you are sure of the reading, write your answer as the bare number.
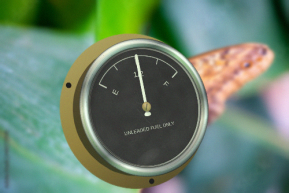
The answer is 0.5
